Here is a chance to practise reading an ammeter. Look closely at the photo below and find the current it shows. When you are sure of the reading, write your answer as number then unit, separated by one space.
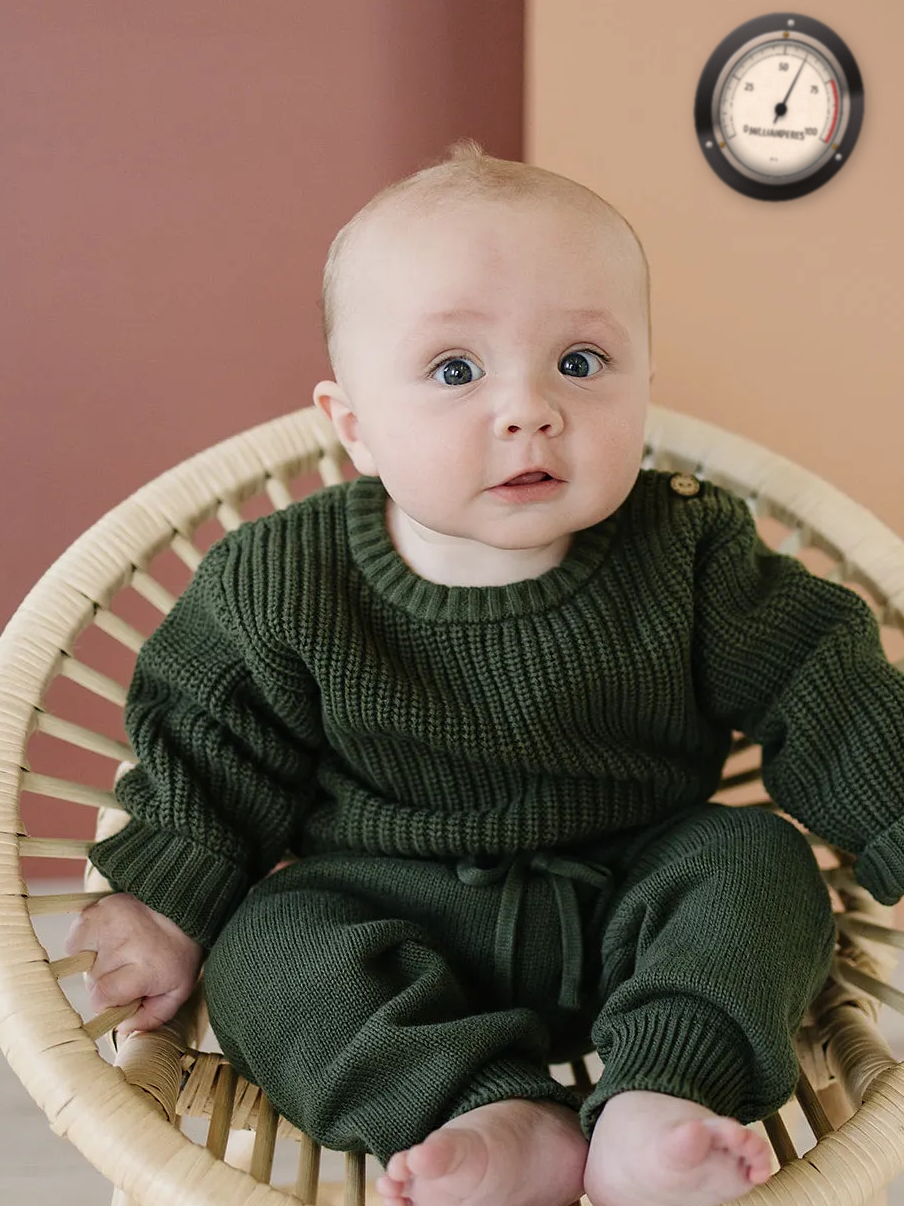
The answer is 60 mA
